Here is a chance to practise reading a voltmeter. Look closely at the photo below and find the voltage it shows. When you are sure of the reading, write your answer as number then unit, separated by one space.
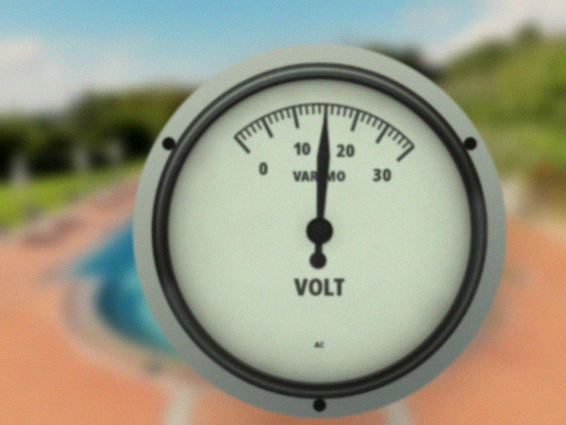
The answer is 15 V
